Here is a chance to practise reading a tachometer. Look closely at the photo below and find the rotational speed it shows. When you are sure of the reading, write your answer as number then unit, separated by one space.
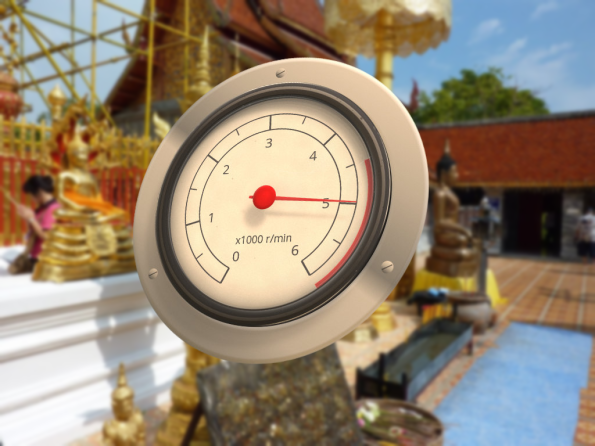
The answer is 5000 rpm
